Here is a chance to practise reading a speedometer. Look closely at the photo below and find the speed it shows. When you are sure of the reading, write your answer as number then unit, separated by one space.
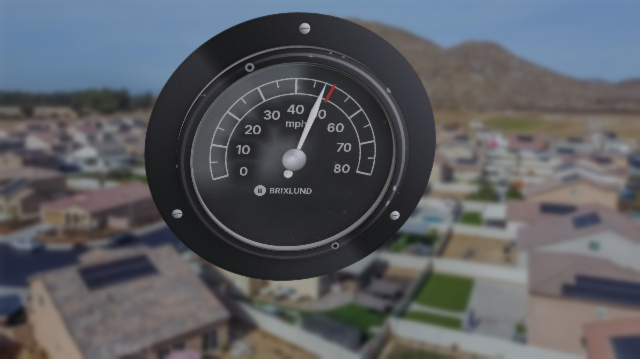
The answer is 47.5 mph
